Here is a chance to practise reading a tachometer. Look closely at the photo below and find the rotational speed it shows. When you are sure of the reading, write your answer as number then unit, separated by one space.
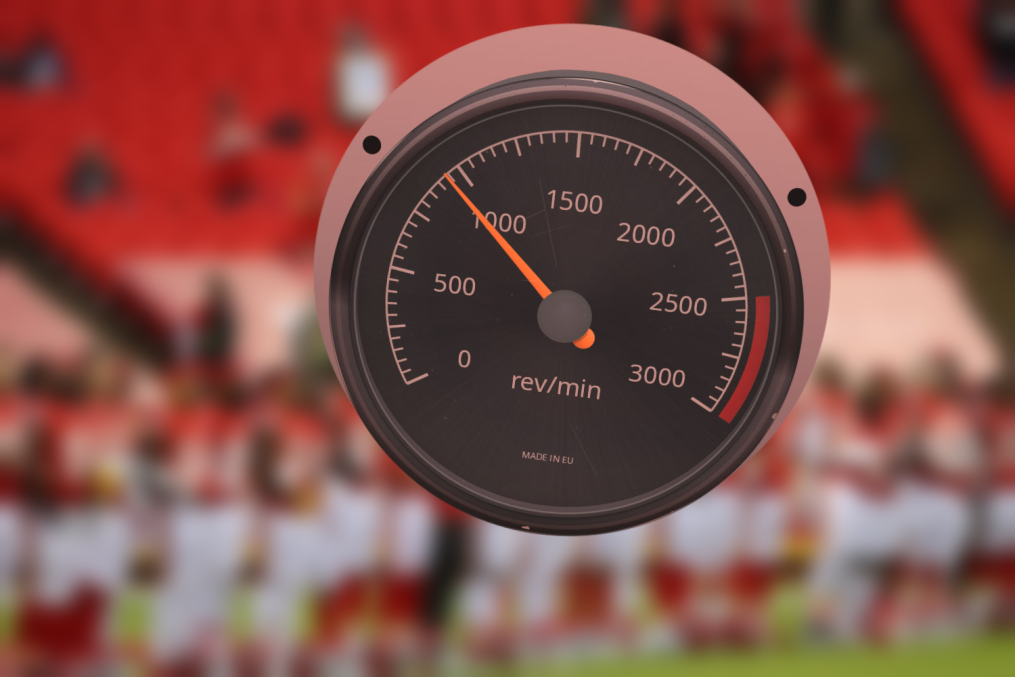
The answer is 950 rpm
